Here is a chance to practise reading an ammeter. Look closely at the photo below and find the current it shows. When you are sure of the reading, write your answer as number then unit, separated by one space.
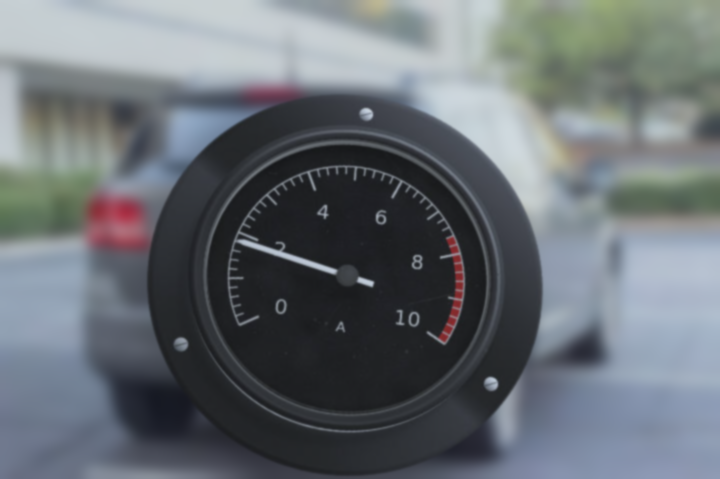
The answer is 1.8 A
